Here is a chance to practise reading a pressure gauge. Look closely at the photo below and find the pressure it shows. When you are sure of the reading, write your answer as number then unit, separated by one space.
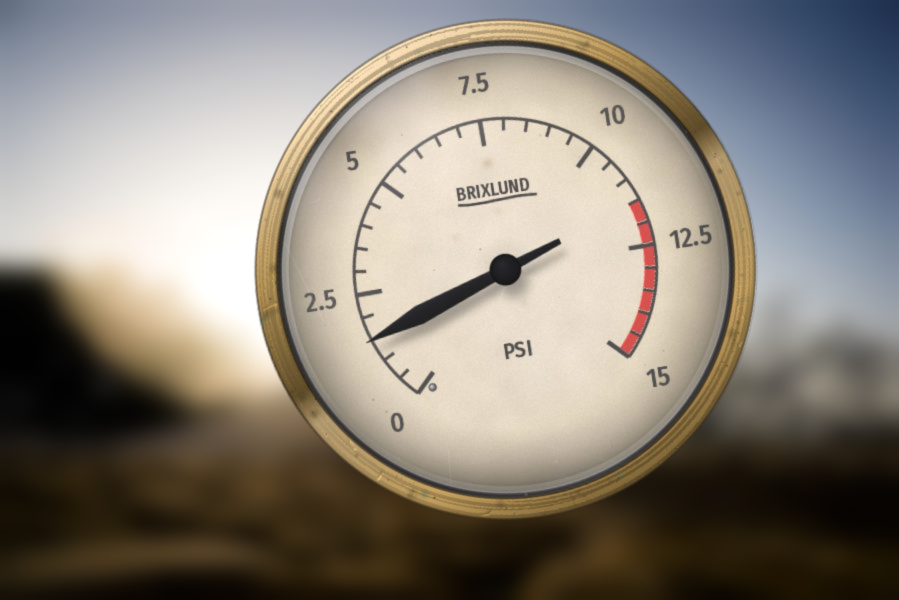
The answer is 1.5 psi
